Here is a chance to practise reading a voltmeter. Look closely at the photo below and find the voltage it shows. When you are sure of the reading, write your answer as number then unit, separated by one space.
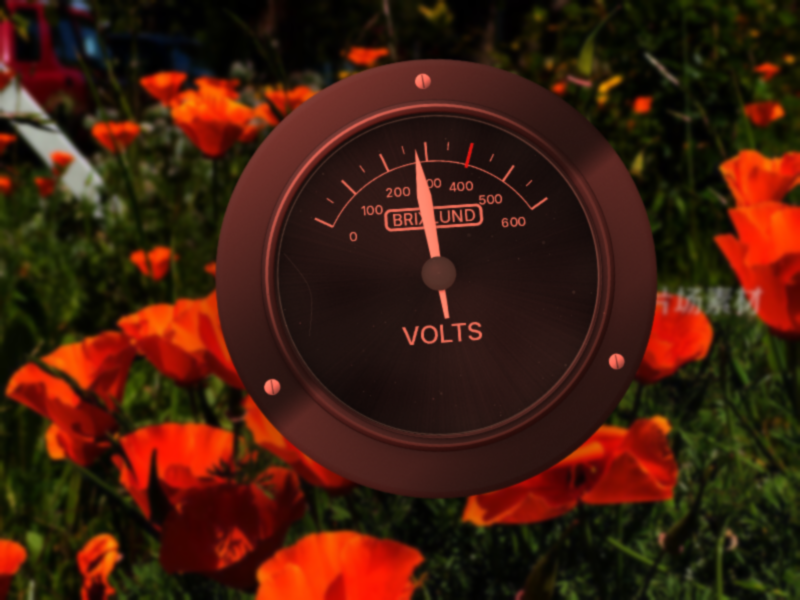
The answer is 275 V
